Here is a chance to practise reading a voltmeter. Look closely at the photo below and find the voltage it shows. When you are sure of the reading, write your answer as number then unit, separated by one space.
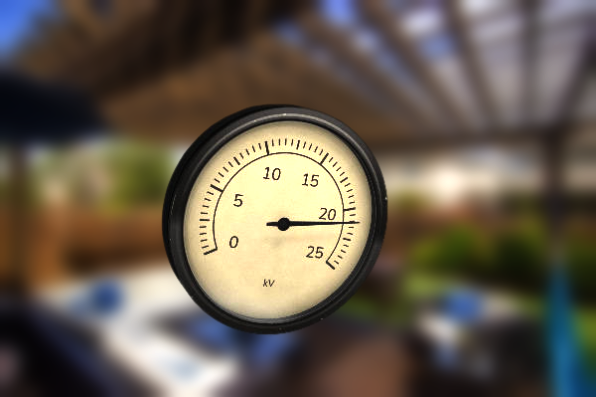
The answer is 21 kV
